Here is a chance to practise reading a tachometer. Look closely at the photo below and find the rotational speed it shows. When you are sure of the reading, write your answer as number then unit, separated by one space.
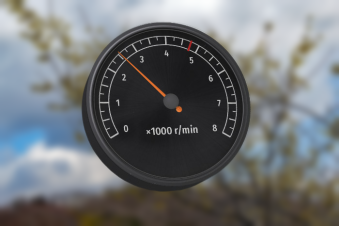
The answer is 2500 rpm
